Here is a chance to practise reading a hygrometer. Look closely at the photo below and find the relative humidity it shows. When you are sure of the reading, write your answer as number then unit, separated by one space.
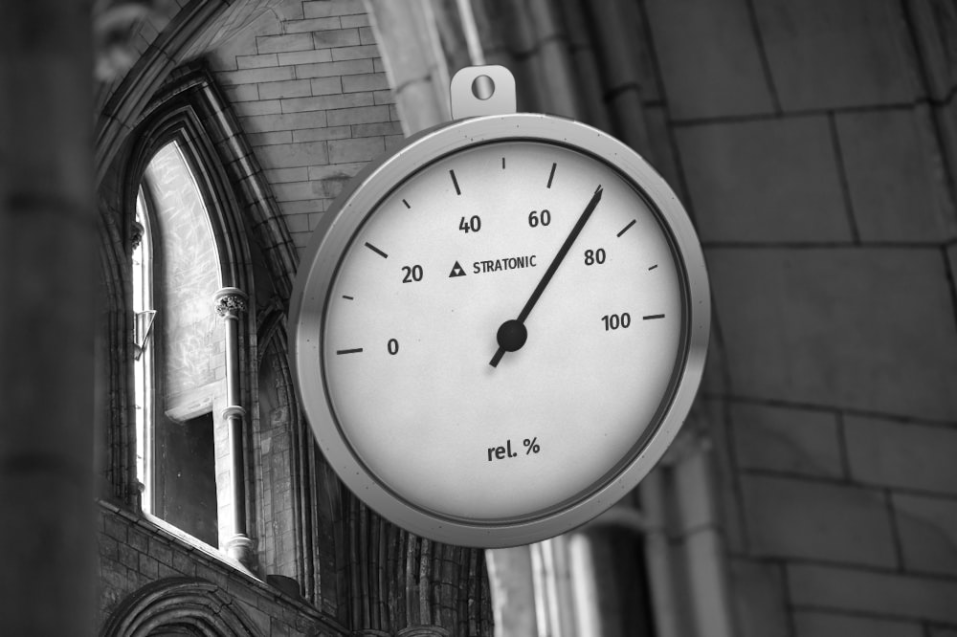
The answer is 70 %
